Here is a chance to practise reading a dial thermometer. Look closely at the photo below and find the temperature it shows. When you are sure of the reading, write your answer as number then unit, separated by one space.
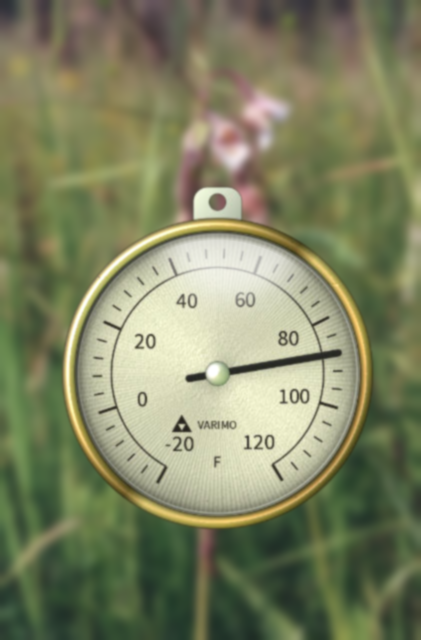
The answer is 88 °F
